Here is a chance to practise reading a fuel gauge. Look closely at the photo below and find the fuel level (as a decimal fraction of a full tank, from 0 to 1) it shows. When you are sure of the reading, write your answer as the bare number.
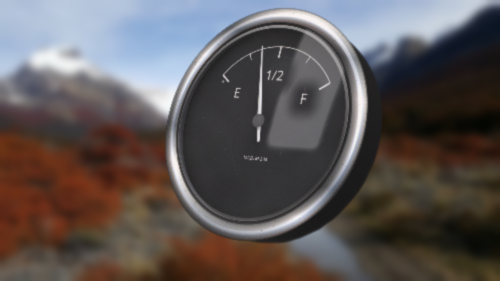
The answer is 0.375
